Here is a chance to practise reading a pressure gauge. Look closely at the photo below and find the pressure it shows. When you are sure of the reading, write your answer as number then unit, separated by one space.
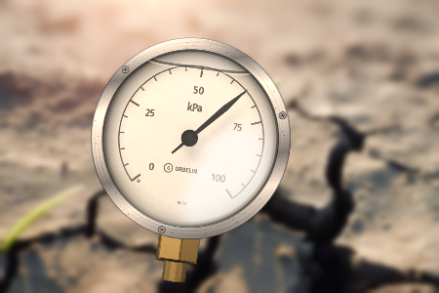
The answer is 65 kPa
